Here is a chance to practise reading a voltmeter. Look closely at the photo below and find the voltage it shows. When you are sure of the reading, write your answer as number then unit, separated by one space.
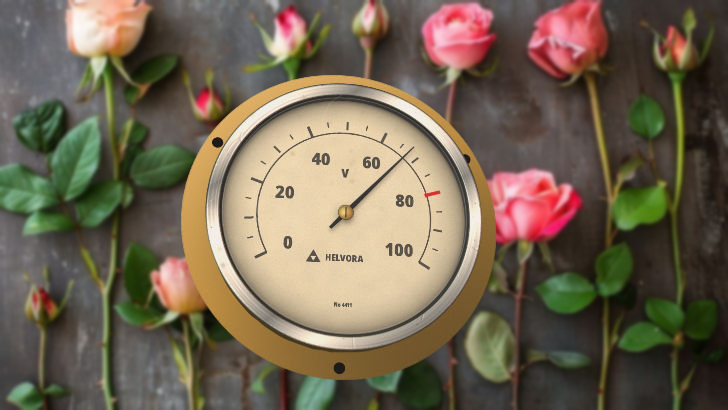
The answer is 67.5 V
